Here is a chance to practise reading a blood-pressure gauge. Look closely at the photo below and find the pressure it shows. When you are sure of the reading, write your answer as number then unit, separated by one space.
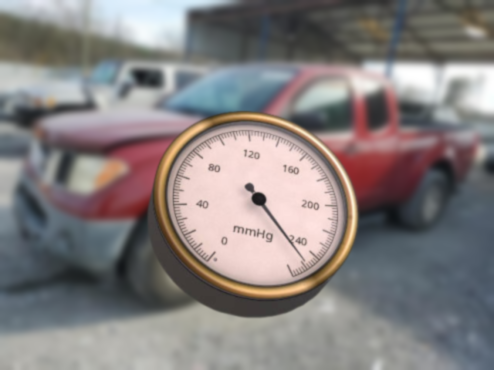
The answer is 250 mmHg
